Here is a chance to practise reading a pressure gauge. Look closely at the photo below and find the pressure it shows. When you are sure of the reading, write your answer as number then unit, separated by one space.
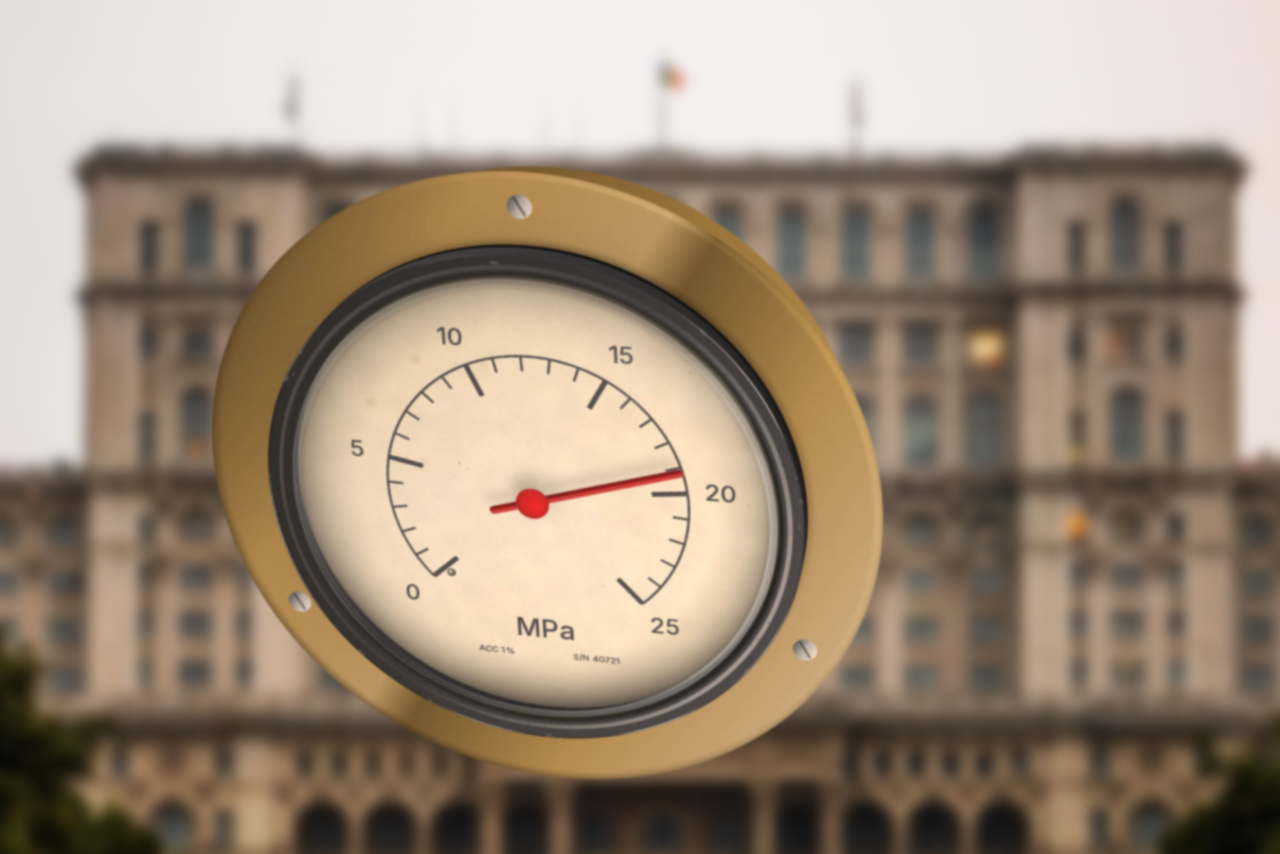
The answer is 19 MPa
